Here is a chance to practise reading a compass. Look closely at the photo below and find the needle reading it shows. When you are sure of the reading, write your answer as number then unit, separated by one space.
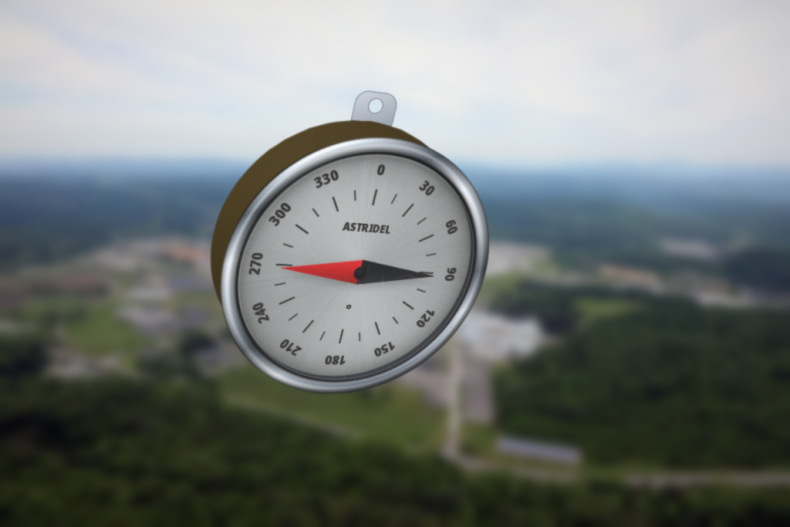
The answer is 270 °
